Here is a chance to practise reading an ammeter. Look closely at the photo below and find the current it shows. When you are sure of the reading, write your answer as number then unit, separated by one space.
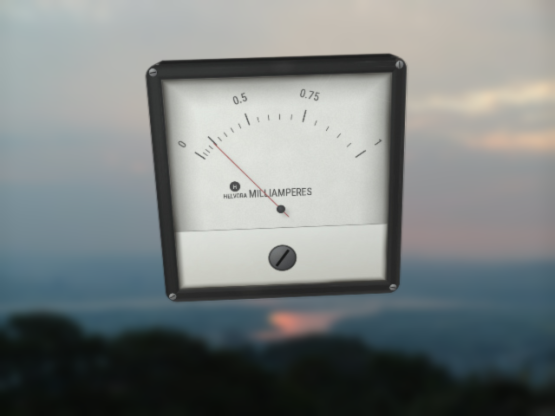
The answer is 0.25 mA
